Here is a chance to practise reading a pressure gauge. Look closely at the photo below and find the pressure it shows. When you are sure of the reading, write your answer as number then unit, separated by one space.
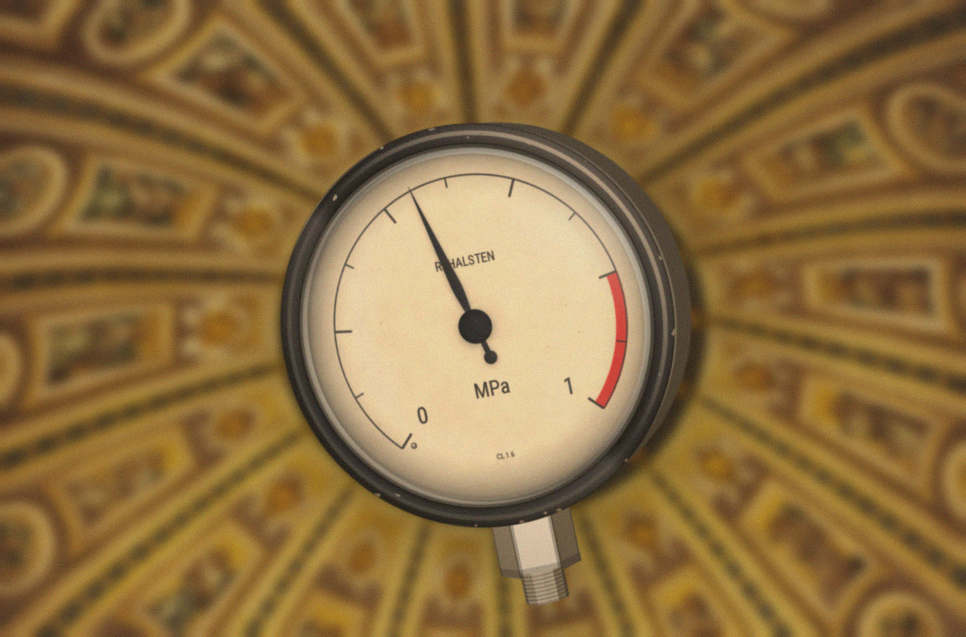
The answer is 0.45 MPa
